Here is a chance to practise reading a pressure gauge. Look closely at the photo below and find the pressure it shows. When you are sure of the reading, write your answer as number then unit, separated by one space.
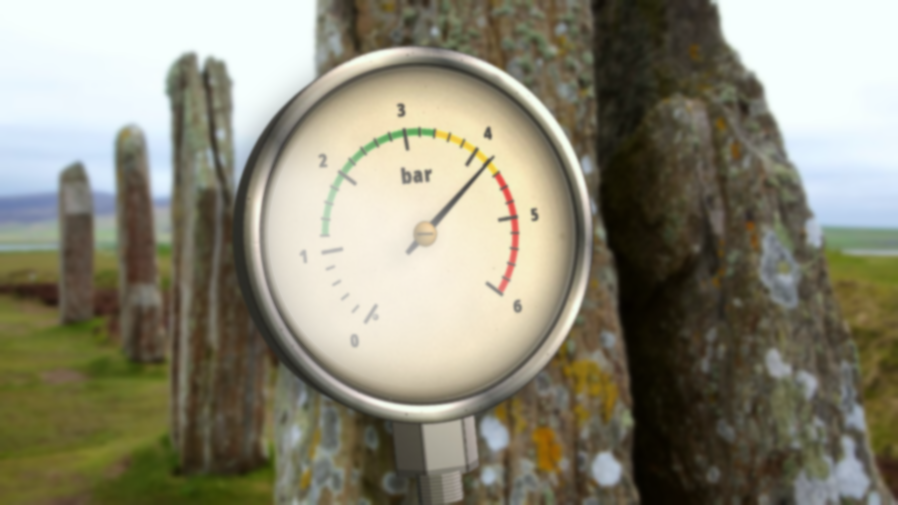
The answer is 4.2 bar
